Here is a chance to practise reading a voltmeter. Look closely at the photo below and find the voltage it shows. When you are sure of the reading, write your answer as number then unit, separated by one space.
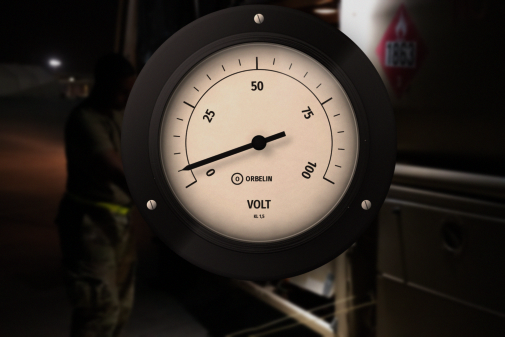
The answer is 5 V
